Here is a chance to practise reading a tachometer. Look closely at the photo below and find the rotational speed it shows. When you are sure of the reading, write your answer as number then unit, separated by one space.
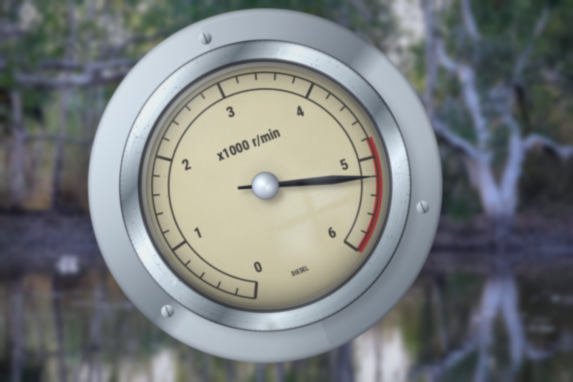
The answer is 5200 rpm
